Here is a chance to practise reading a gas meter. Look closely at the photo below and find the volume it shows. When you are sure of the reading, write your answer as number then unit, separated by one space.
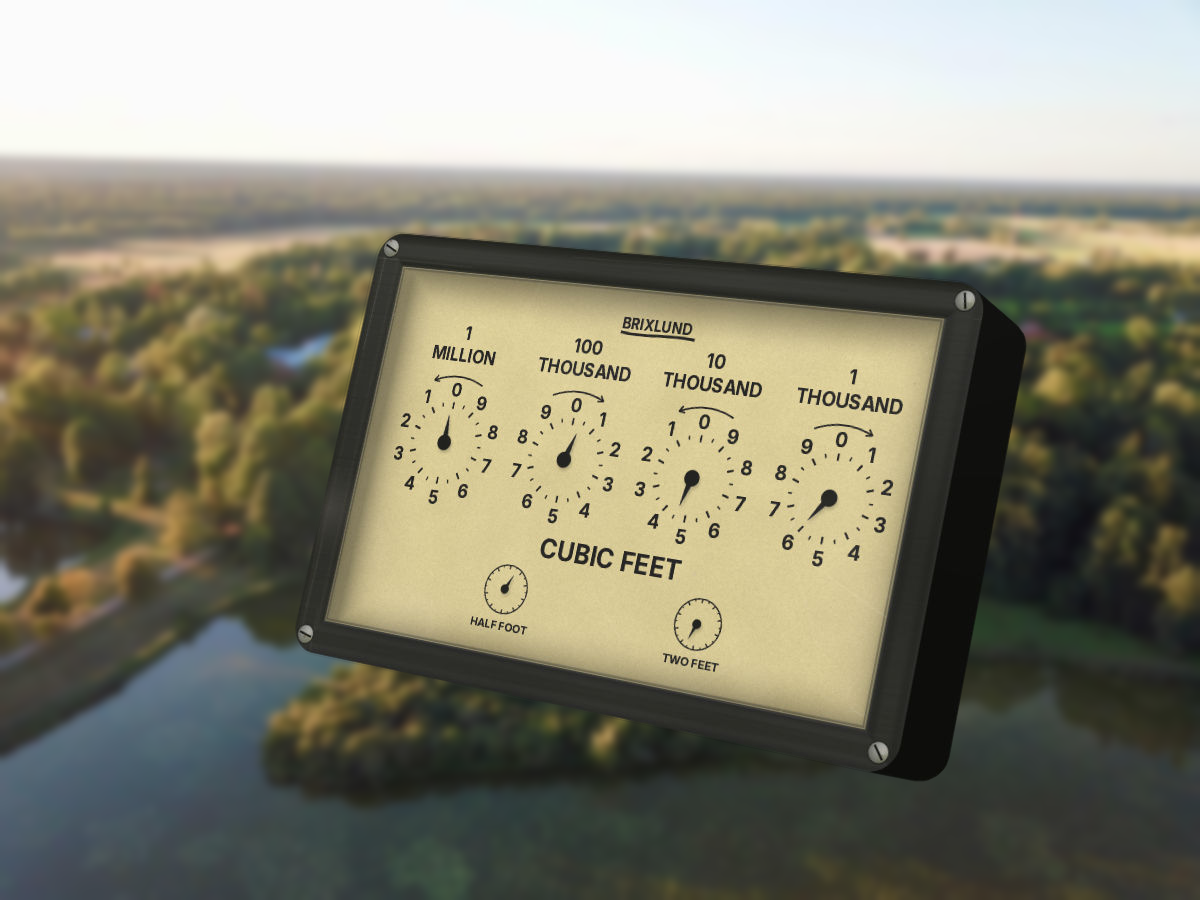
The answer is 4600 ft³
